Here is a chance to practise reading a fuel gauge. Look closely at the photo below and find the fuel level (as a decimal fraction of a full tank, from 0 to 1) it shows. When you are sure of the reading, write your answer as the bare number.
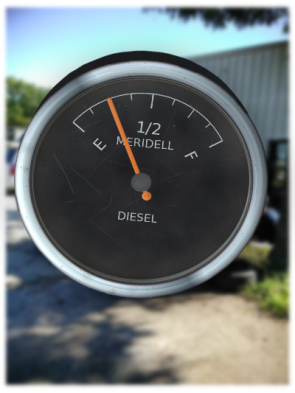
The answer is 0.25
